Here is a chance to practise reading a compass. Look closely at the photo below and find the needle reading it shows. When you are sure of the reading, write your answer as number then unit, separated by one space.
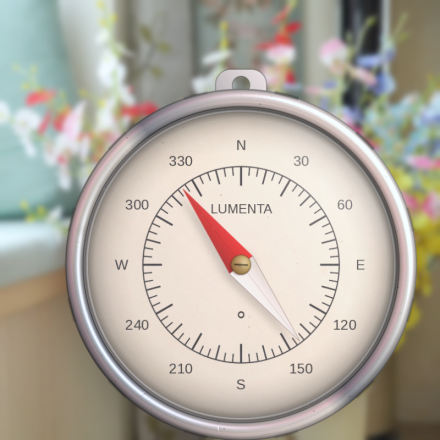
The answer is 322.5 °
